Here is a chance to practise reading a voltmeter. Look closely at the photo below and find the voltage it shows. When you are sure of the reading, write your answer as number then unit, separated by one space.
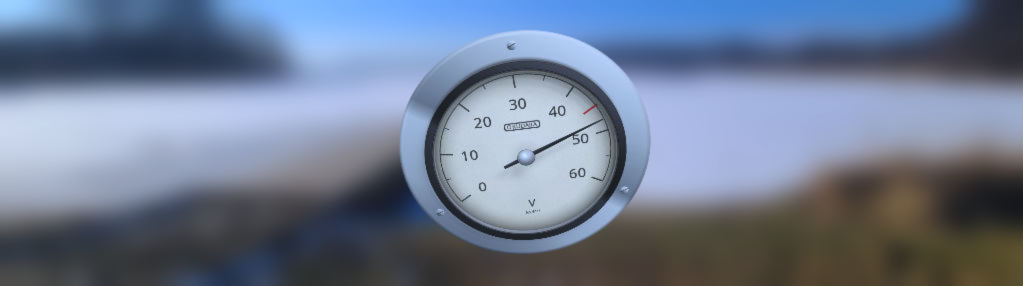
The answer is 47.5 V
